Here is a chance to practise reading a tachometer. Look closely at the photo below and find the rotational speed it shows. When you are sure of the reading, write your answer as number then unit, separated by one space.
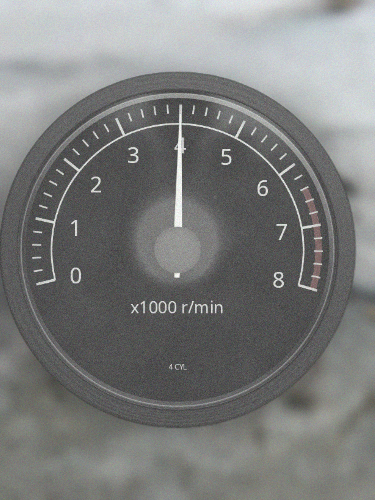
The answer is 4000 rpm
